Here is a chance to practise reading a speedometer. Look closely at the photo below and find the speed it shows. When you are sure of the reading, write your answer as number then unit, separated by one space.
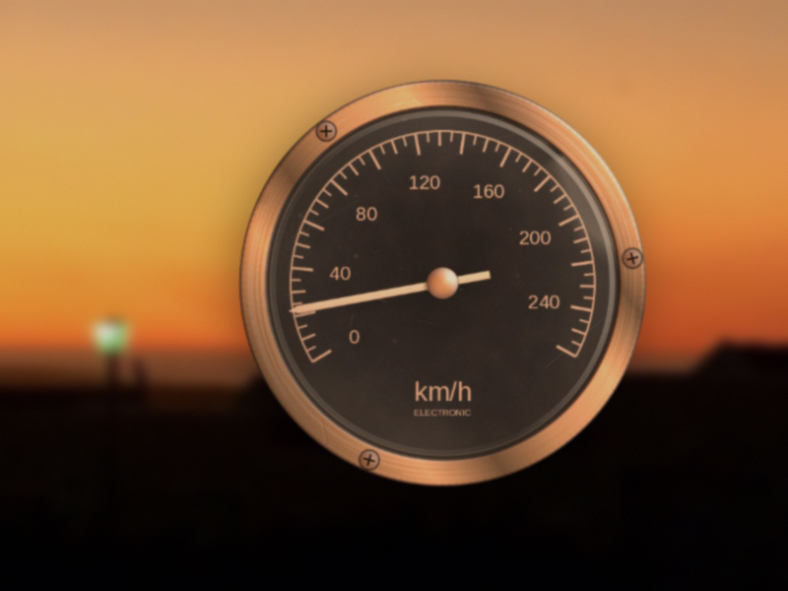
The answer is 22.5 km/h
